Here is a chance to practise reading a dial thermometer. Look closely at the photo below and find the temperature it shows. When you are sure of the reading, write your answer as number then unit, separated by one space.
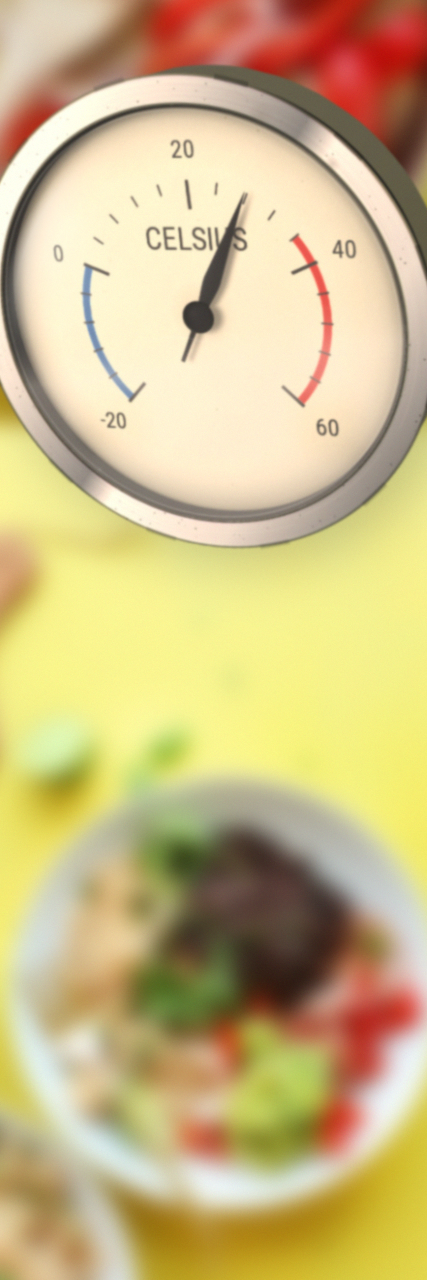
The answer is 28 °C
